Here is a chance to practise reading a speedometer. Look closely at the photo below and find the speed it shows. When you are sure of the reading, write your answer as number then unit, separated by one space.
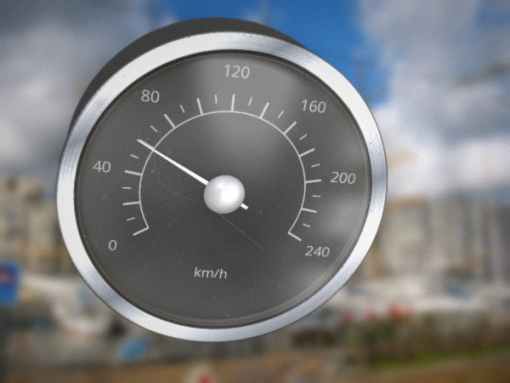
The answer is 60 km/h
